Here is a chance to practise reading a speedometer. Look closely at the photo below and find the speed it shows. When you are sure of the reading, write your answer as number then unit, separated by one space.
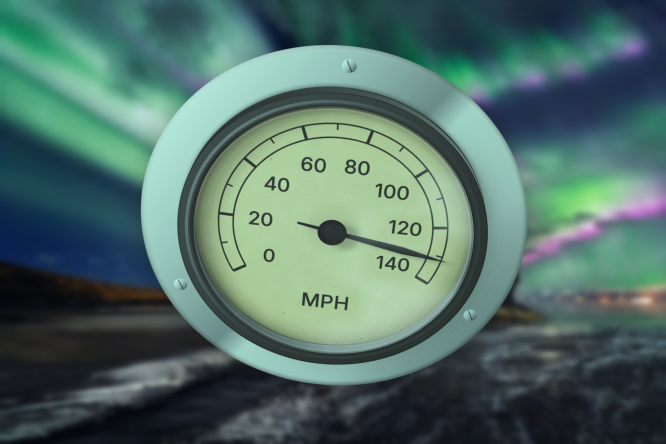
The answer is 130 mph
